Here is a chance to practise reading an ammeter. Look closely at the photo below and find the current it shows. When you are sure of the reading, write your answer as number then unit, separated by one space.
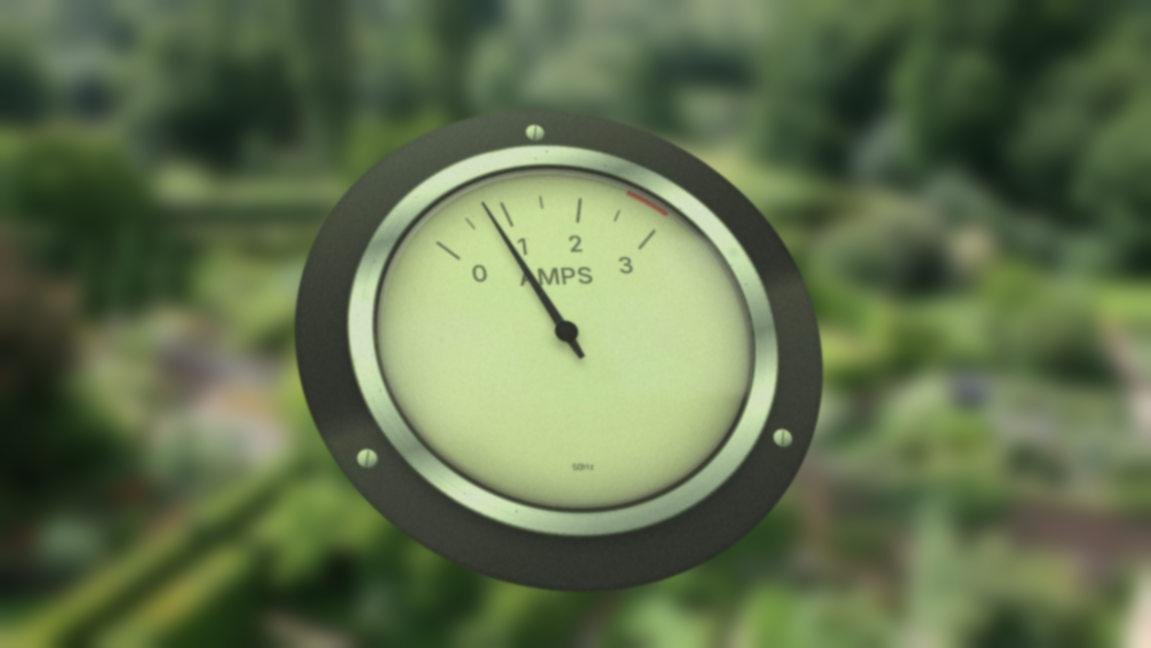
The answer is 0.75 A
